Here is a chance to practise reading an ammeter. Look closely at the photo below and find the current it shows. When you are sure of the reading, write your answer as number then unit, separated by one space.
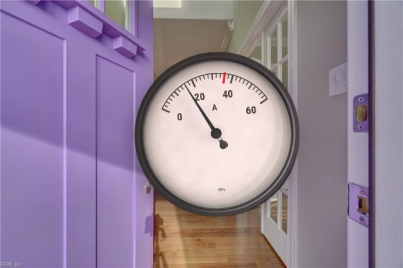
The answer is 16 A
